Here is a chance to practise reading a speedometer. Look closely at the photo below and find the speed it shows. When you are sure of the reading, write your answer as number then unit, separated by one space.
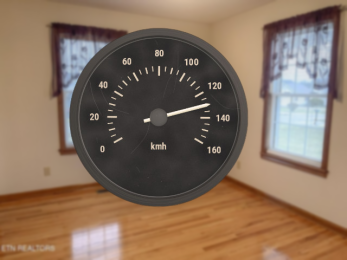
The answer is 130 km/h
